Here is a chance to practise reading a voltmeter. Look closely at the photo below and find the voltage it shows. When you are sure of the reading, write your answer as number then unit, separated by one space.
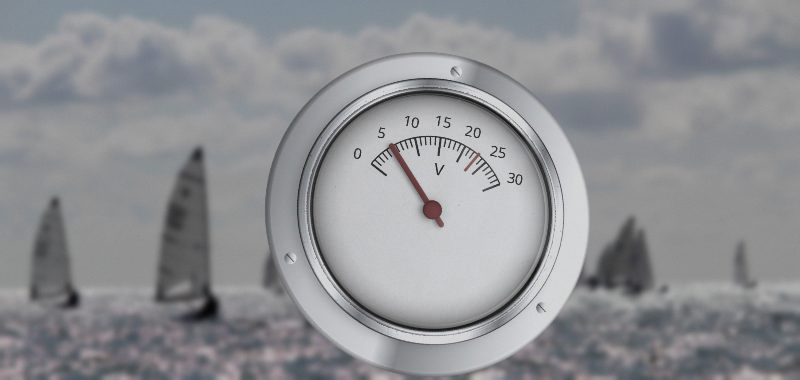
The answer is 5 V
